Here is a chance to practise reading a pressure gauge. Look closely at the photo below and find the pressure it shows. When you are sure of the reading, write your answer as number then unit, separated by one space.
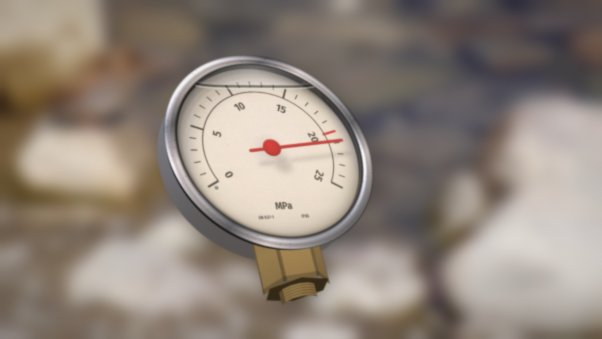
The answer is 21 MPa
